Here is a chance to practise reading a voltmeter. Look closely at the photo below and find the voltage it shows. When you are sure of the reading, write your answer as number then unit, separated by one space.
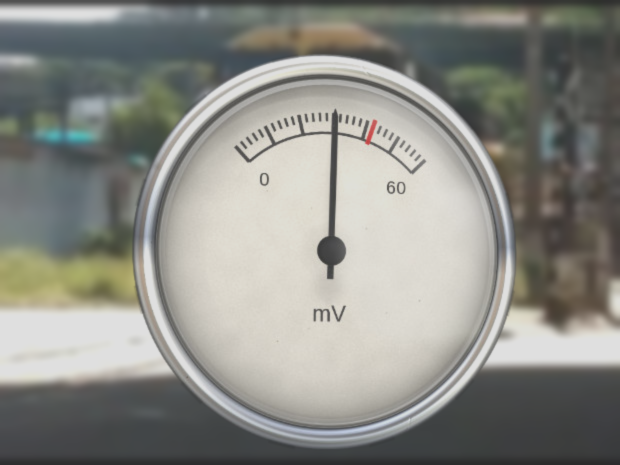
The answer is 30 mV
